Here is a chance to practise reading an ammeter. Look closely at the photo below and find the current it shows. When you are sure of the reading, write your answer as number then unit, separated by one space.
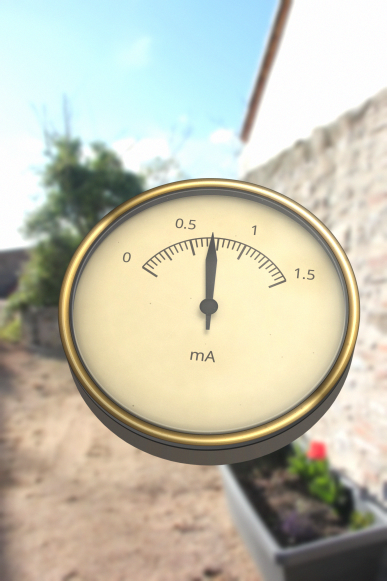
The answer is 0.7 mA
